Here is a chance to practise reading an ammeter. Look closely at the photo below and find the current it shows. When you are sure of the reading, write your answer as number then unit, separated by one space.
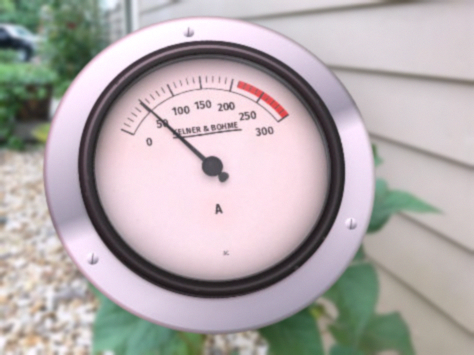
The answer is 50 A
